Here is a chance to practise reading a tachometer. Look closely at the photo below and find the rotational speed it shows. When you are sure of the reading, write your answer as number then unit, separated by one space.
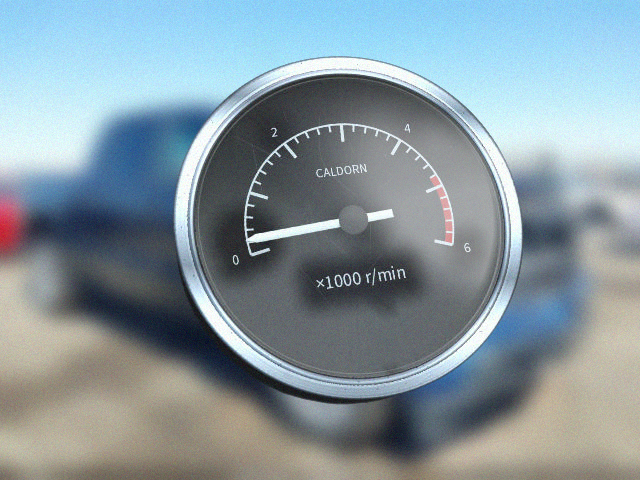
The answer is 200 rpm
